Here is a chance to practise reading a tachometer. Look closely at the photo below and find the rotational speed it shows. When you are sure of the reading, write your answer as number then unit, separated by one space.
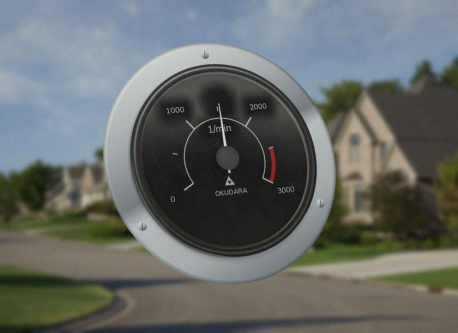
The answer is 1500 rpm
